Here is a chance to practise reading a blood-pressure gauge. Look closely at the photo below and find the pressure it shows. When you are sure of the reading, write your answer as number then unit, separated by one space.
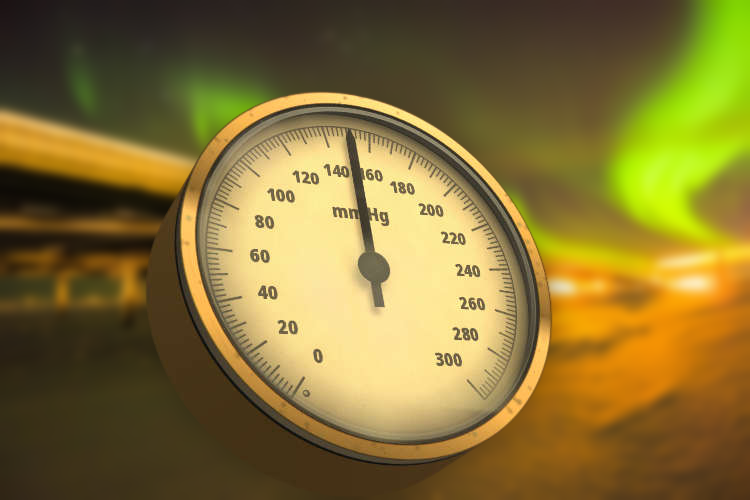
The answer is 150 mmHg
